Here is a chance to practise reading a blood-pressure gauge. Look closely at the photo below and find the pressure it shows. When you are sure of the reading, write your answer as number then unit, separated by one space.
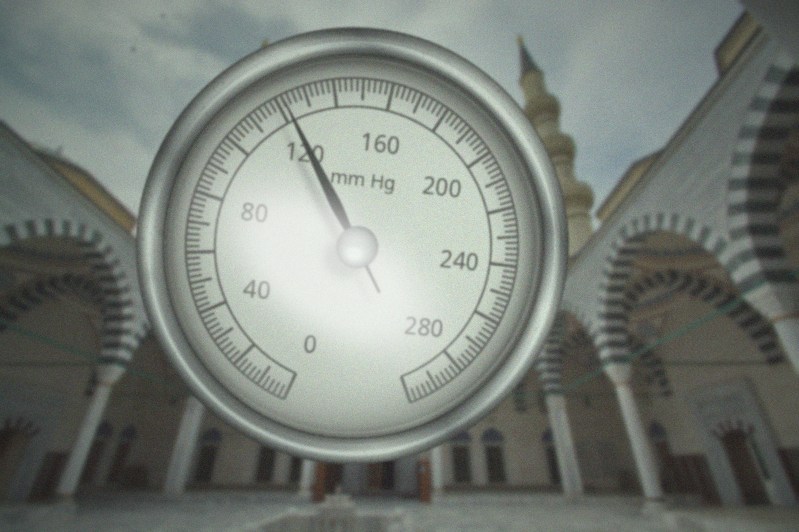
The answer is 122 mmHg
